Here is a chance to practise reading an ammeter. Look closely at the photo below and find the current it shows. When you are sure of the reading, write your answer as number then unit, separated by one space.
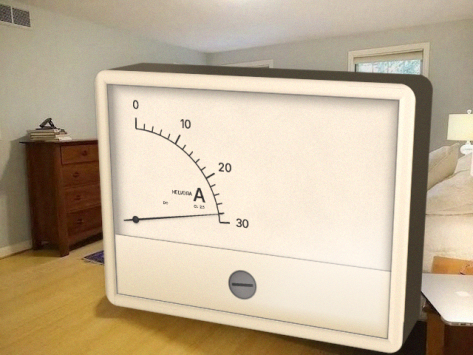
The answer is 28 A
